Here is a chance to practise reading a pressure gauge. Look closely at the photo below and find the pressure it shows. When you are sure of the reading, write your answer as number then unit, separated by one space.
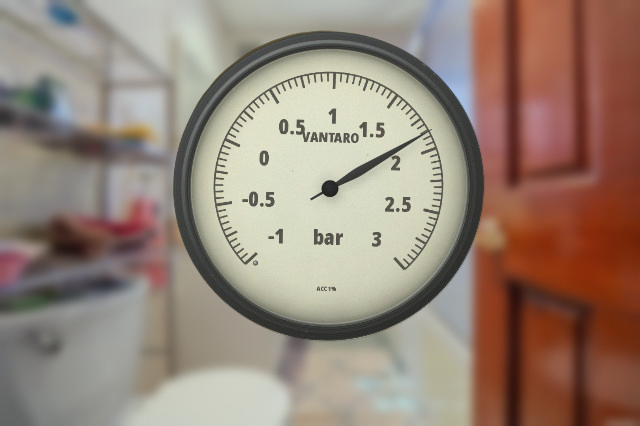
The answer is 1.85 bar
